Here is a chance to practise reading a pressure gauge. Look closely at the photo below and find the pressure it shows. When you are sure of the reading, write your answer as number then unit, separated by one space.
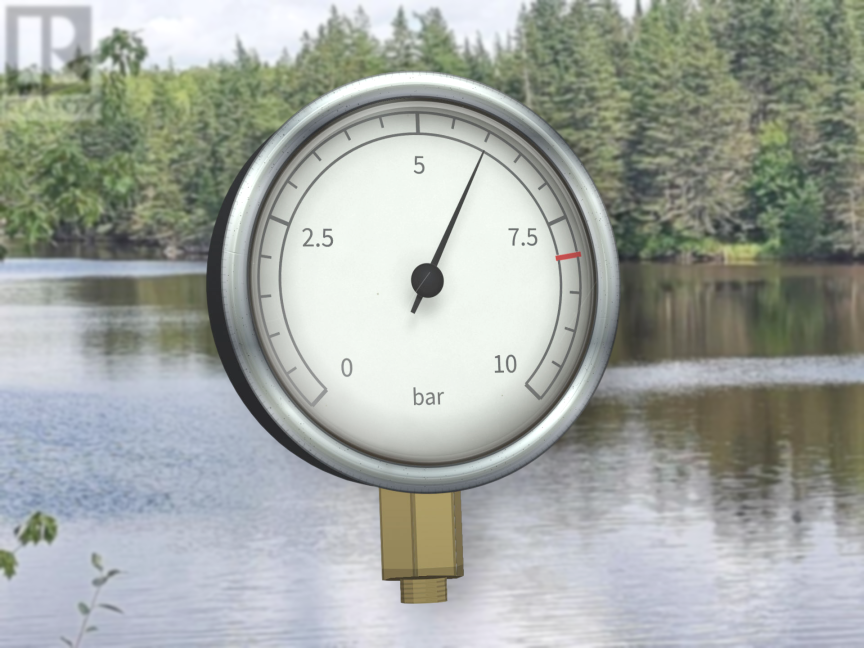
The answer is 6 bar
